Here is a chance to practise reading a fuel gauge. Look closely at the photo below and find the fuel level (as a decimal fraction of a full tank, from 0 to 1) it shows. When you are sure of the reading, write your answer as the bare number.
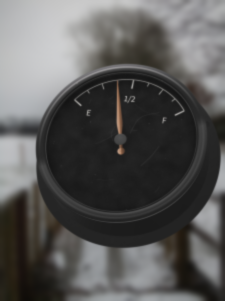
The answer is 0.375
